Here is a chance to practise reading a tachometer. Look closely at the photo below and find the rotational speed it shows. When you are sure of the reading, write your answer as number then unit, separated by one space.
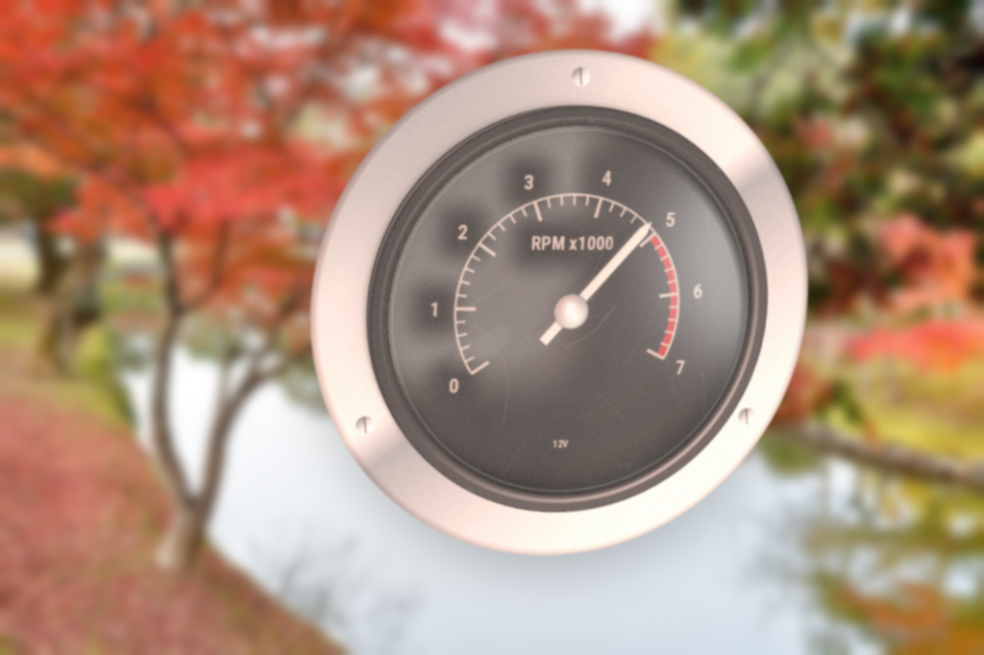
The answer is 4800 rpm
